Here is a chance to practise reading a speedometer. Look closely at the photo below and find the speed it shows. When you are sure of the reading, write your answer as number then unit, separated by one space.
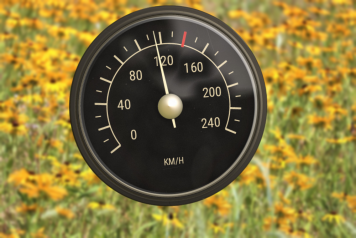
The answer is 115 km/h
